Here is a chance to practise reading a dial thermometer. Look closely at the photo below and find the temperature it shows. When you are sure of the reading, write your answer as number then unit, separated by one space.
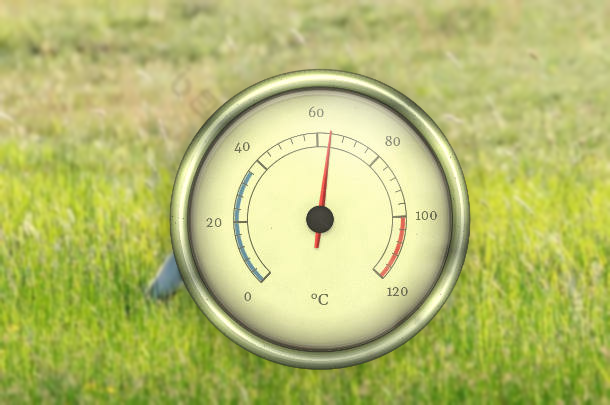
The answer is 64 °C
